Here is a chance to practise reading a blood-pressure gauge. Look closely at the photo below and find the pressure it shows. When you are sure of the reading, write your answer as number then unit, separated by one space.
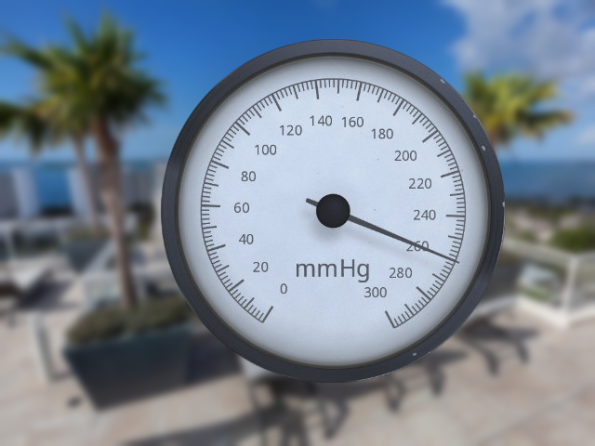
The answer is 260 mmHg
